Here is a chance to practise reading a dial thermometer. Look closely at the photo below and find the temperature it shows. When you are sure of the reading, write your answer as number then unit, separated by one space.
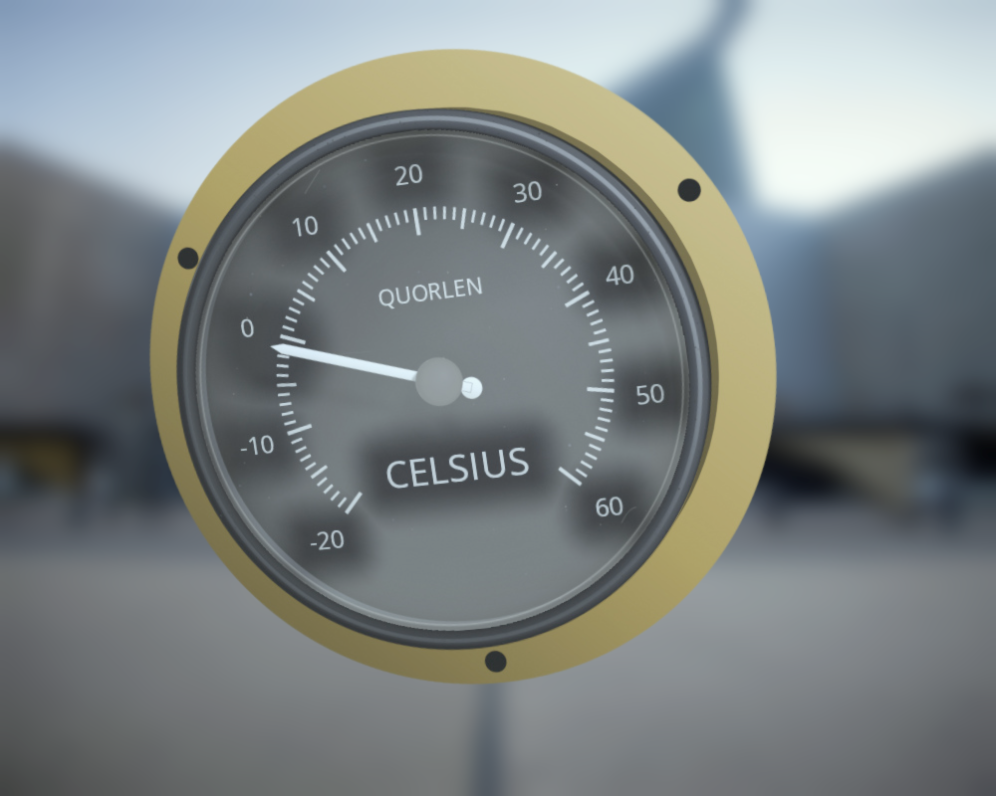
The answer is -1 °C
